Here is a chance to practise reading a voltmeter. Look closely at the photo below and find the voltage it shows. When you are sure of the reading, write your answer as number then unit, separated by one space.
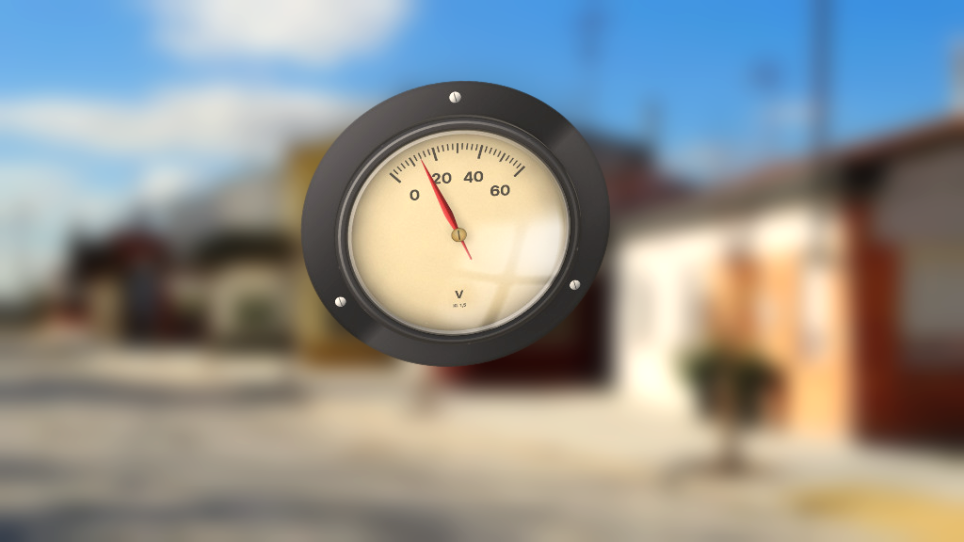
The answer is 14 V
